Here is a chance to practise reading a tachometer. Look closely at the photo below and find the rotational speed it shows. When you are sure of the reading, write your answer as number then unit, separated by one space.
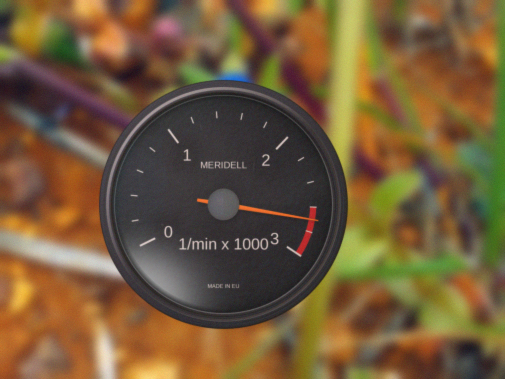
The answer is 2700 rpm
